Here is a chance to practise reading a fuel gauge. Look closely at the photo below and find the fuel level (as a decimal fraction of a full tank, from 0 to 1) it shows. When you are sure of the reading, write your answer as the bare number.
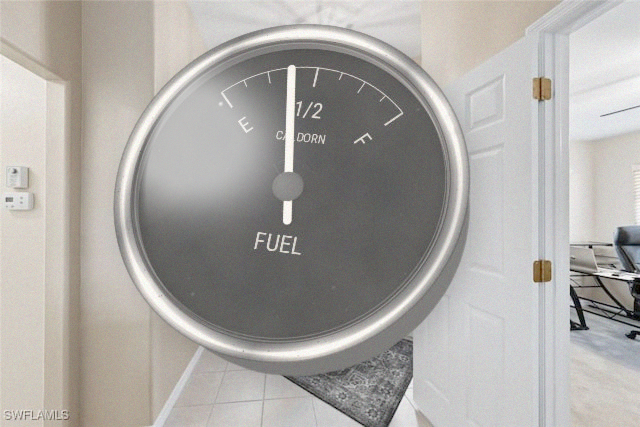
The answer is 0.375
